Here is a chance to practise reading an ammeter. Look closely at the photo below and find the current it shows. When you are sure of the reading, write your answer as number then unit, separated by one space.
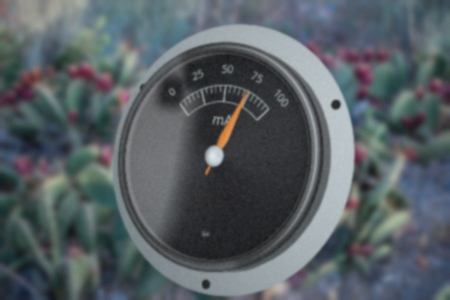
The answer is 75 mA
